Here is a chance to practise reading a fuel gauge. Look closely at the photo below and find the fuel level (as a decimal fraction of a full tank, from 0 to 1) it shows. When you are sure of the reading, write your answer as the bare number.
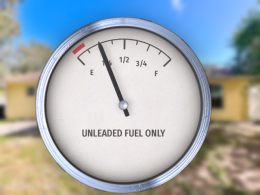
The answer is 0.25
